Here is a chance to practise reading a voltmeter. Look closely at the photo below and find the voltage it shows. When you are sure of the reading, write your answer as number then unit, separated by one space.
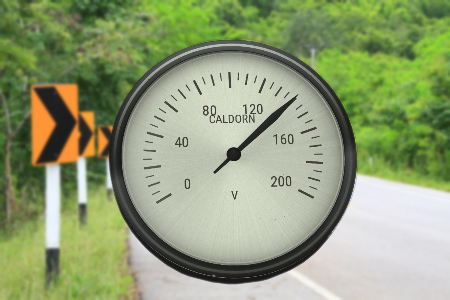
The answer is 140 V
